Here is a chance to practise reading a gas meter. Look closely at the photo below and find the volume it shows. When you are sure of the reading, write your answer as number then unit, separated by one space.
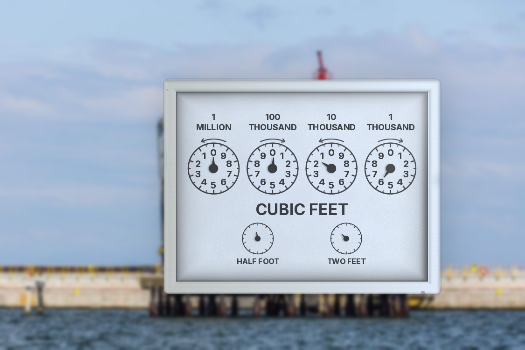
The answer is 1600 ft³
